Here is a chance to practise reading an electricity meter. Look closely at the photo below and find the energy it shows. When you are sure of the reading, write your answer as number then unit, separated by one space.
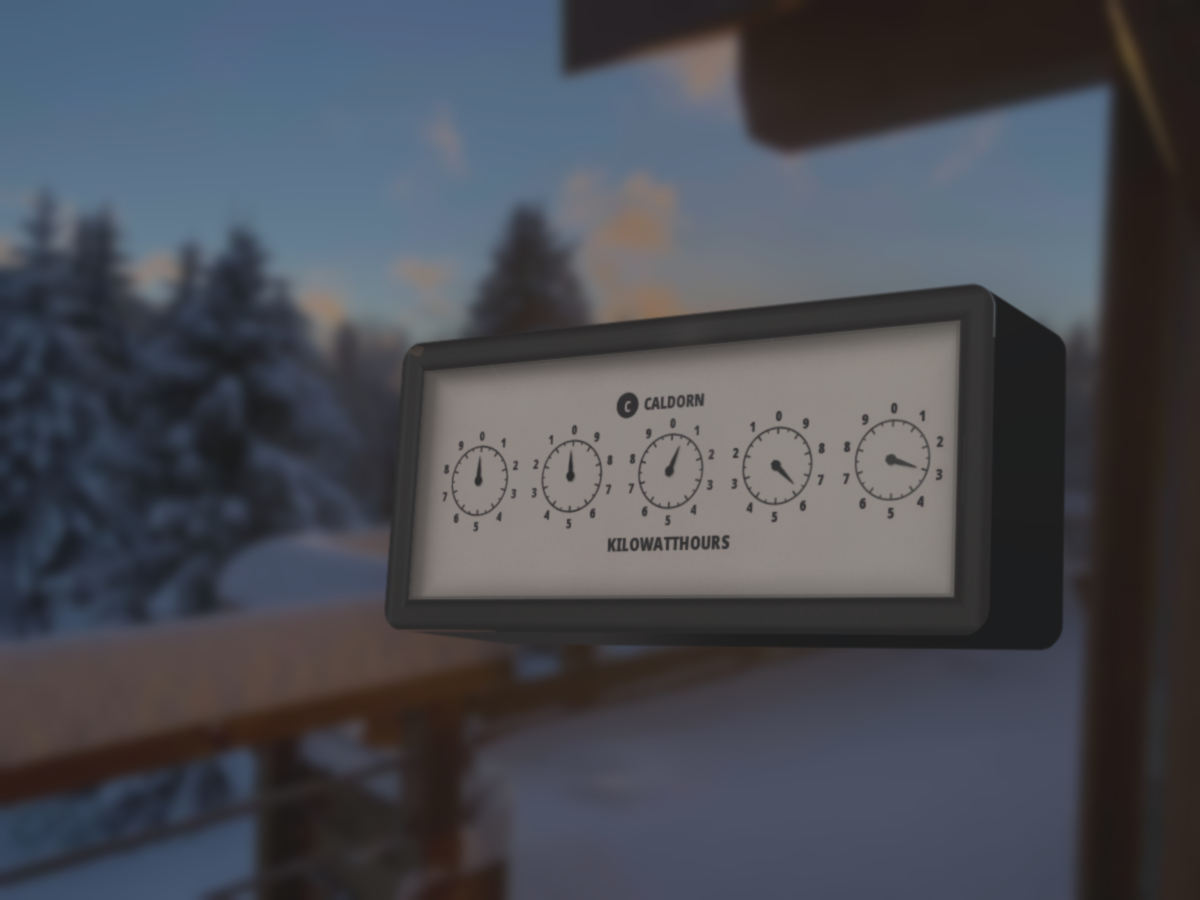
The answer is 63 kWh
